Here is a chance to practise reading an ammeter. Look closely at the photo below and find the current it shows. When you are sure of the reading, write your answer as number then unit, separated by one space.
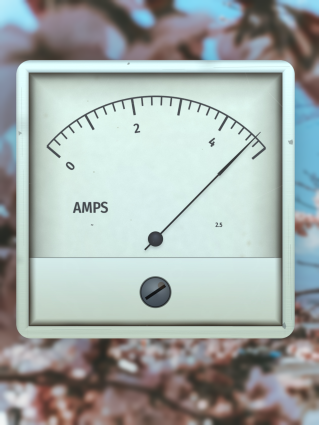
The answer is 4.7 A
